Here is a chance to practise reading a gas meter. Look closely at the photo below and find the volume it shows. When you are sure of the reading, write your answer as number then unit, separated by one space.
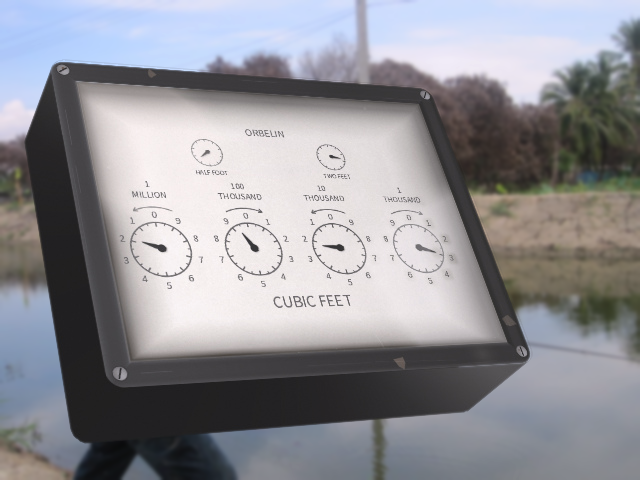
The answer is 192300 ft³
